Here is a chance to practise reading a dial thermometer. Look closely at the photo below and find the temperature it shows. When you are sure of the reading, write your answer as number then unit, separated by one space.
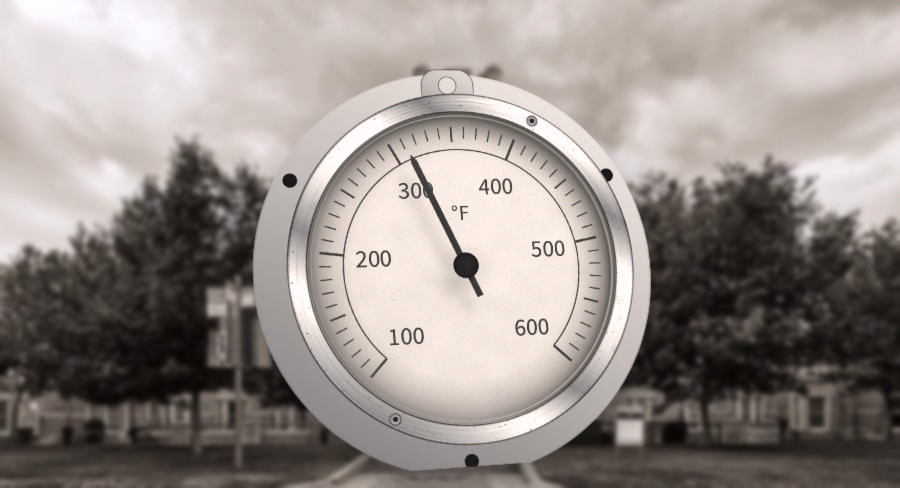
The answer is 310 °F
